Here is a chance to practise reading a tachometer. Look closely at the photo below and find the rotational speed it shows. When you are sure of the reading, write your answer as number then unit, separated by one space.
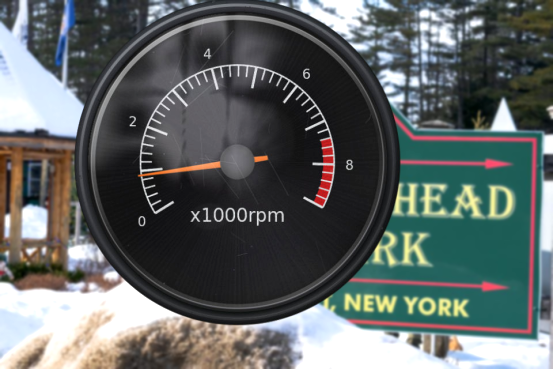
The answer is 900 rpm
